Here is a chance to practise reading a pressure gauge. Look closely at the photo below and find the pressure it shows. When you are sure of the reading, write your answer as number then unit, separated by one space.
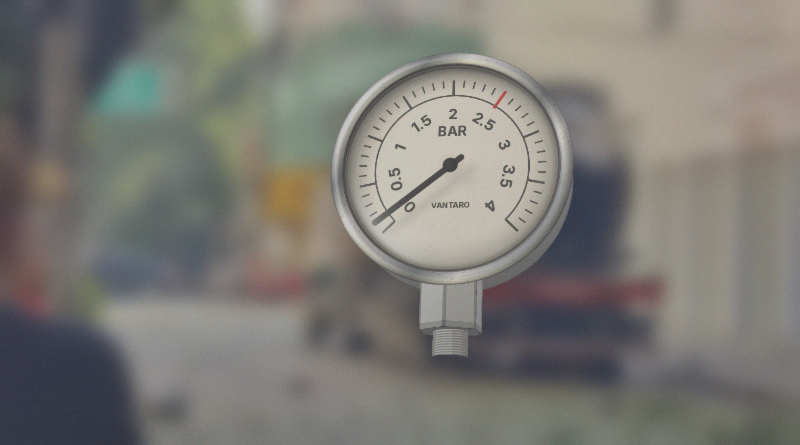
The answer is 0.1 bar
